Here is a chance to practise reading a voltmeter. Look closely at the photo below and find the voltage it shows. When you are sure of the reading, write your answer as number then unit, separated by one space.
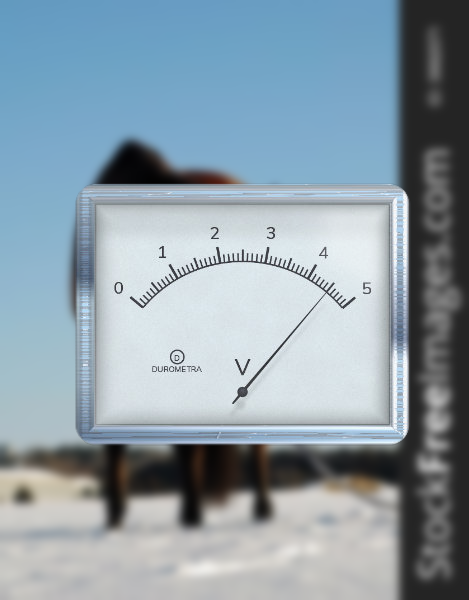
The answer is 4.5 V
